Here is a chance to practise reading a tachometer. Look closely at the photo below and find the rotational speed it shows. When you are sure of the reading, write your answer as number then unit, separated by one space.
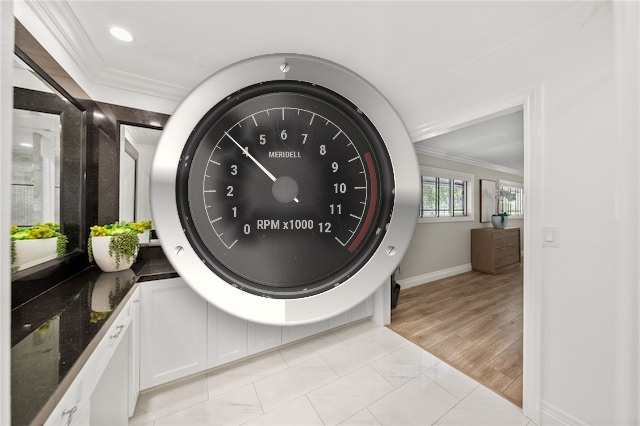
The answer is 4000 rpm
